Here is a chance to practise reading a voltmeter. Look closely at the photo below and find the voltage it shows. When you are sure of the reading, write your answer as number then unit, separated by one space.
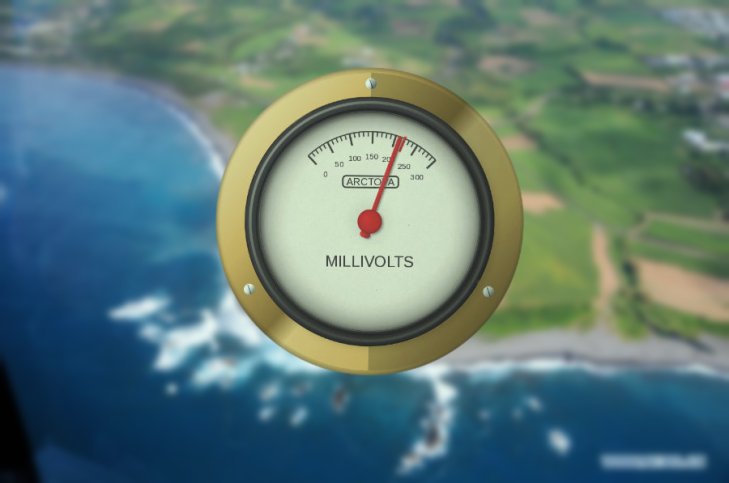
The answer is 210 mV
